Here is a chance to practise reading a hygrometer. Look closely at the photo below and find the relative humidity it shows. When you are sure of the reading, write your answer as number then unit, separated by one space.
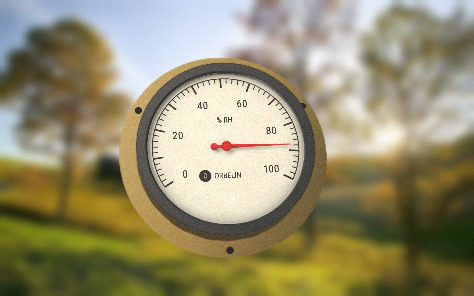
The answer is 88 %
